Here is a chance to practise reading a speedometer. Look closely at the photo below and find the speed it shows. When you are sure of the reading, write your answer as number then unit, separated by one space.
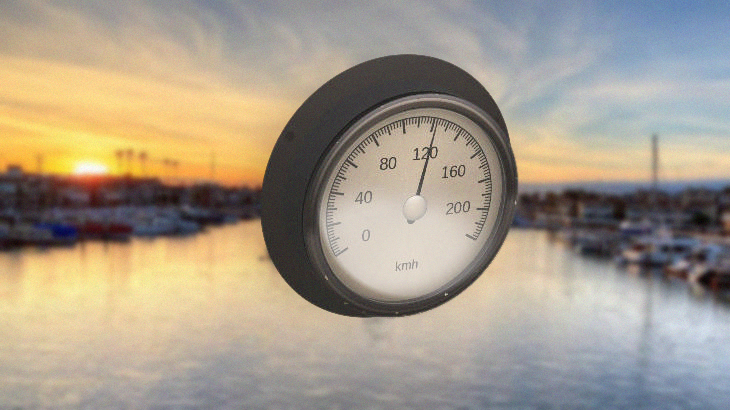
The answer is 120 km/h
